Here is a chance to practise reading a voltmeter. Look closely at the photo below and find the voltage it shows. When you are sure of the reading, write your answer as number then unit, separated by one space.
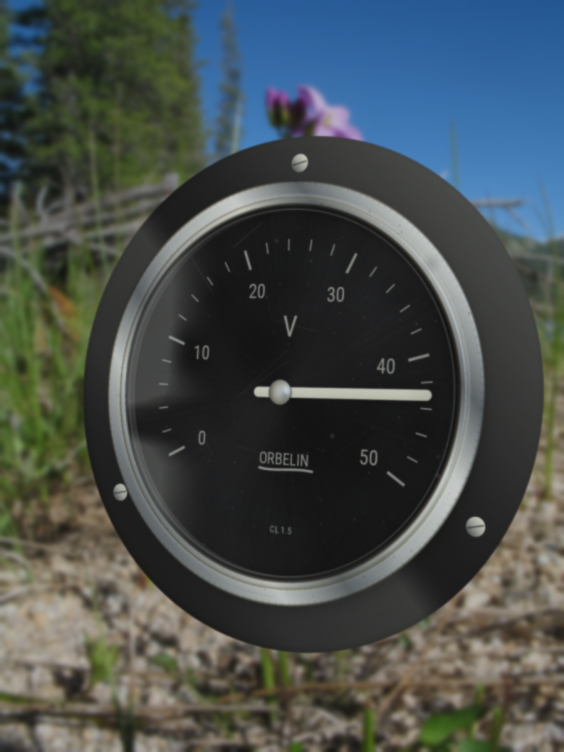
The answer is 43 V
